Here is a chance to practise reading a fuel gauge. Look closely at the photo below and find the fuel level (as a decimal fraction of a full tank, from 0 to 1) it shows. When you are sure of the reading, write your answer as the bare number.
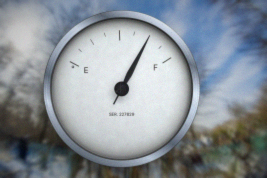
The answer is 0.75
